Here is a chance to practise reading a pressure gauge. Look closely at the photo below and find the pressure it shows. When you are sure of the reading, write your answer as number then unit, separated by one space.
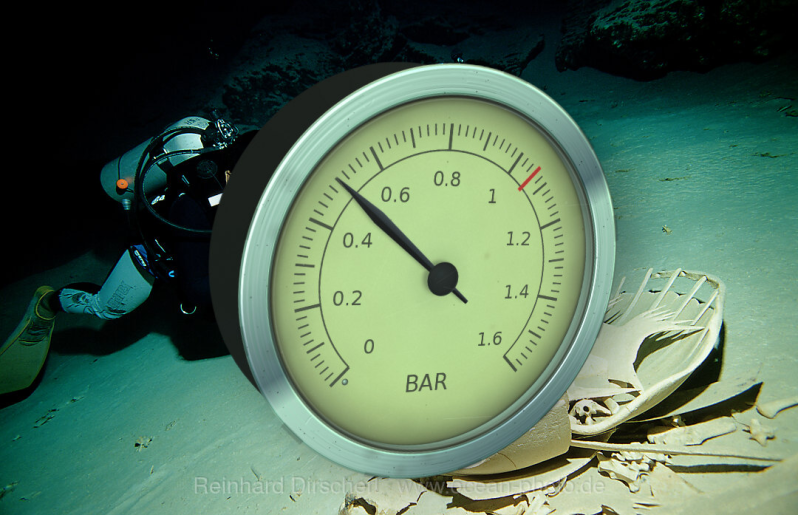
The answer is 0.5 bar
